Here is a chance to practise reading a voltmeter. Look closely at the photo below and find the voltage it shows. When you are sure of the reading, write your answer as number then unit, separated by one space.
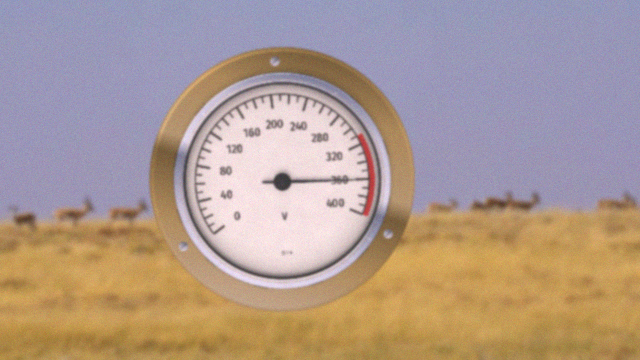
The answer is 360 V
